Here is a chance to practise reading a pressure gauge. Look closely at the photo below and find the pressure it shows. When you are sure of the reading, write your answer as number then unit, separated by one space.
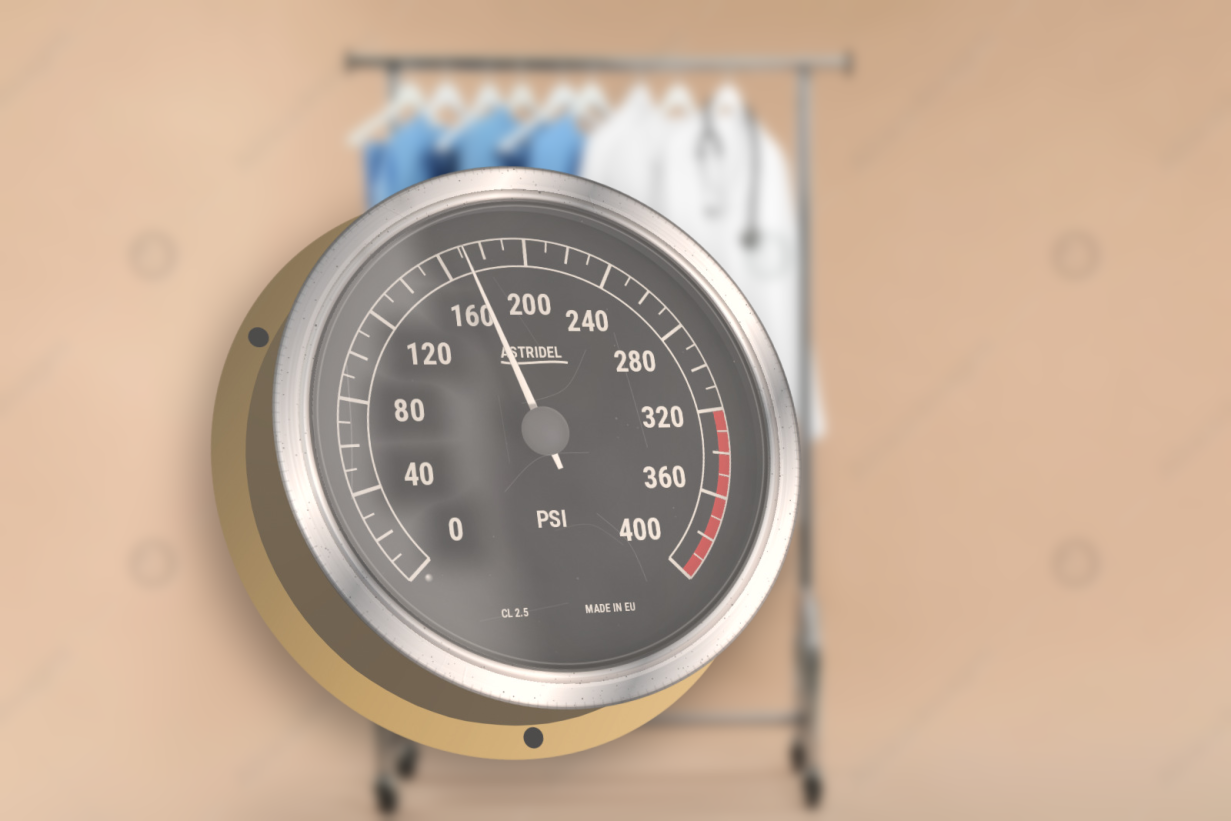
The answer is 170 psi
